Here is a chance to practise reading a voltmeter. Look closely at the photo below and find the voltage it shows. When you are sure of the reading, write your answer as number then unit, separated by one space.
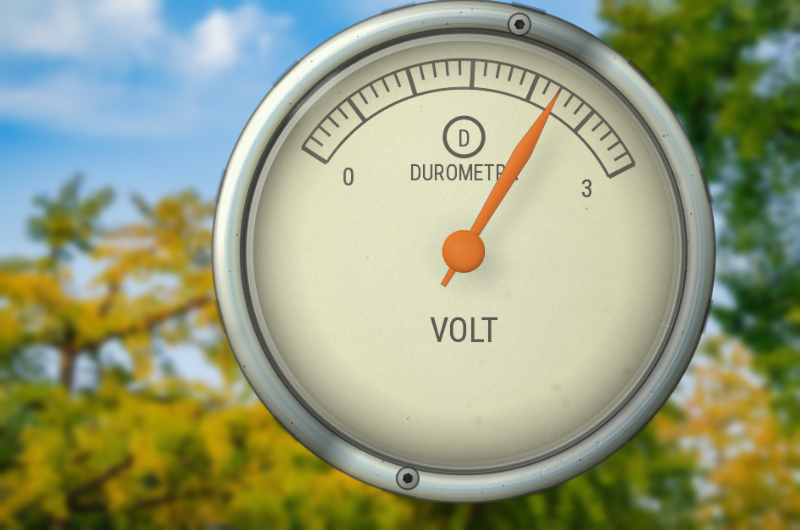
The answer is 2.2 V
